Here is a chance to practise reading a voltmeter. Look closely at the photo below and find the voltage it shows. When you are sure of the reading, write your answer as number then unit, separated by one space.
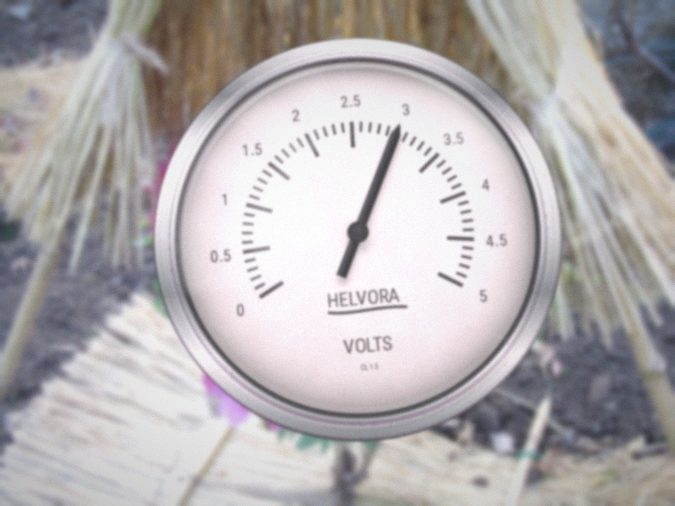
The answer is 3 V
